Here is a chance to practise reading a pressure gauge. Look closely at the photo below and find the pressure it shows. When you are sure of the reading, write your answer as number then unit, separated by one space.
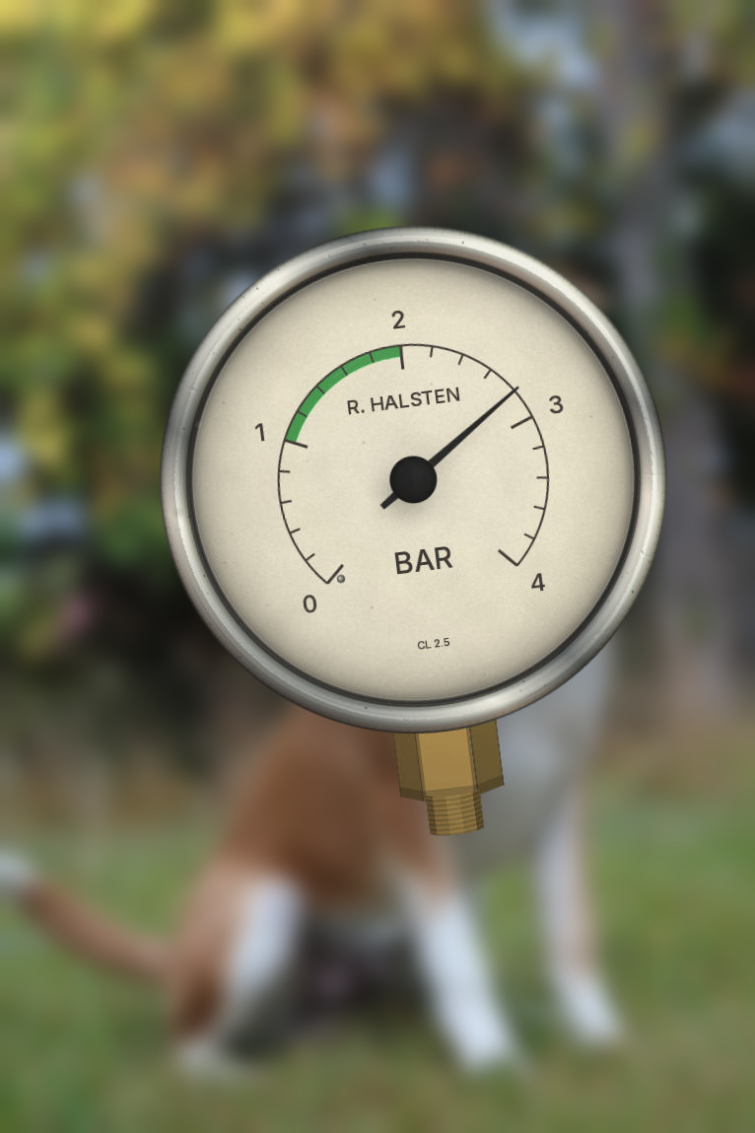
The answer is 2.8 bar
